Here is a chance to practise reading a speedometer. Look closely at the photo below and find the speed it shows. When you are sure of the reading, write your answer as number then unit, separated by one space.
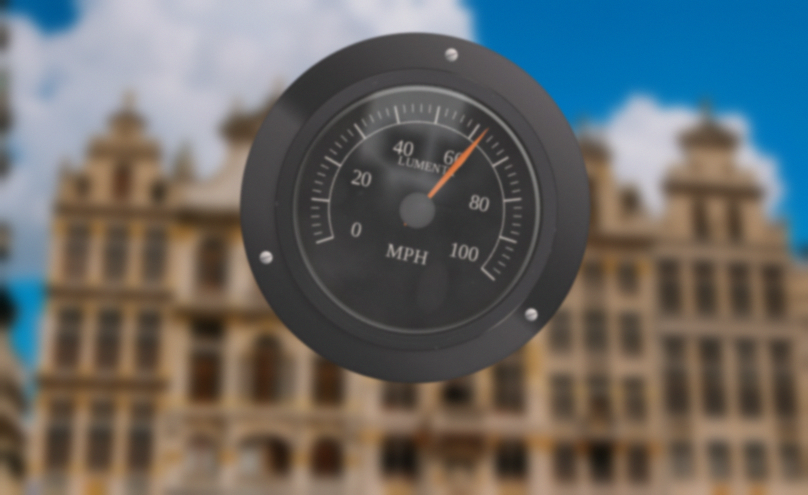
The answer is 62 mph
